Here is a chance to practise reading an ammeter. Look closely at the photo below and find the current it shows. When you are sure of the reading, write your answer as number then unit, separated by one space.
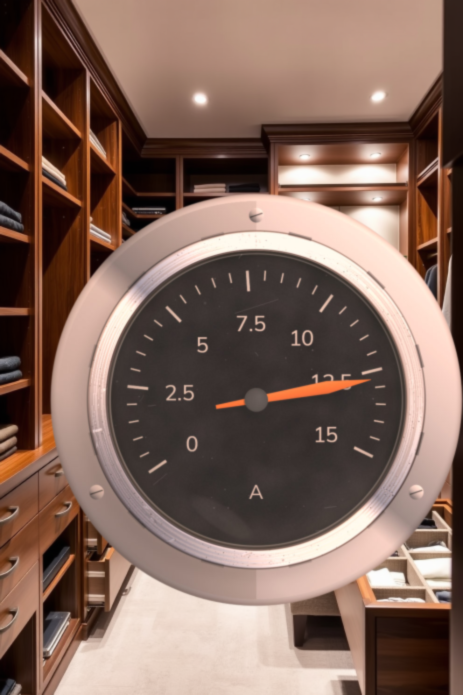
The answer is 12.75 A
